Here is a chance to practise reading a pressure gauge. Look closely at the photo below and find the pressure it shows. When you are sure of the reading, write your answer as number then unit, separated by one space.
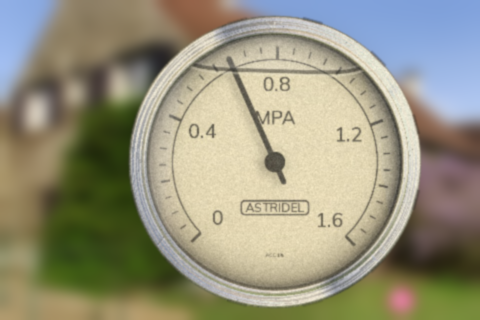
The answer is 0.65 MPa
